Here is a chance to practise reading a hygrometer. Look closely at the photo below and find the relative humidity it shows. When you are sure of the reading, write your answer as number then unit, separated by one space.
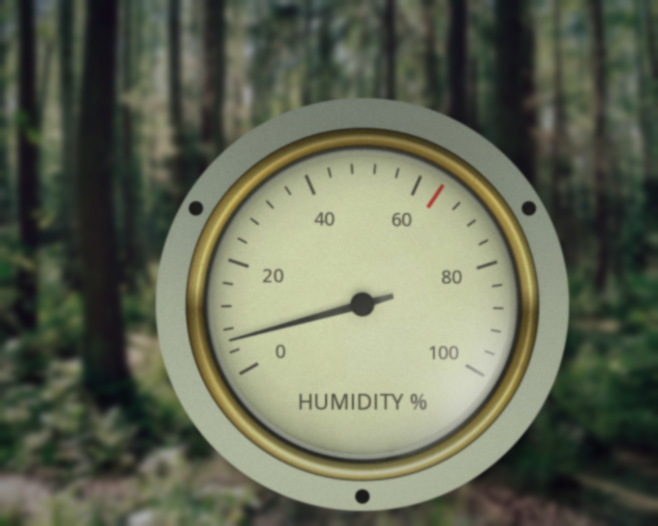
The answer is 6 %
